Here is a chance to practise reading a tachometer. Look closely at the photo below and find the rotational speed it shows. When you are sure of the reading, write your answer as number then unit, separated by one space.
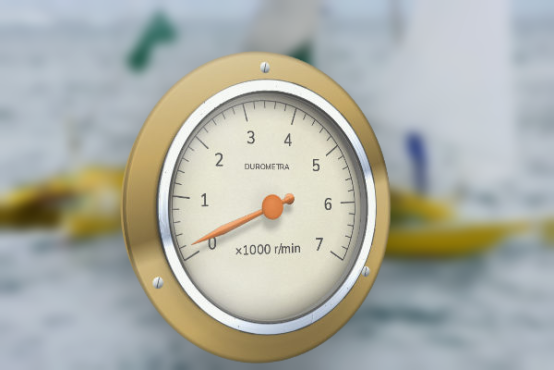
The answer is 200 rpm
